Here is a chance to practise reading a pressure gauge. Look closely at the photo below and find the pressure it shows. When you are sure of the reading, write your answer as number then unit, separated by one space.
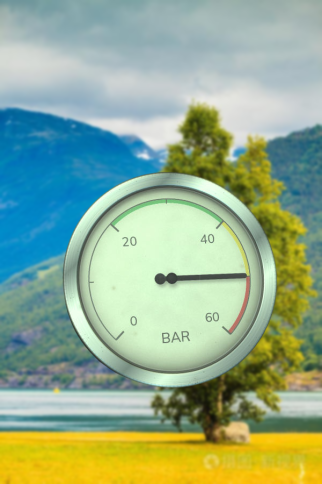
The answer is 50 bar
